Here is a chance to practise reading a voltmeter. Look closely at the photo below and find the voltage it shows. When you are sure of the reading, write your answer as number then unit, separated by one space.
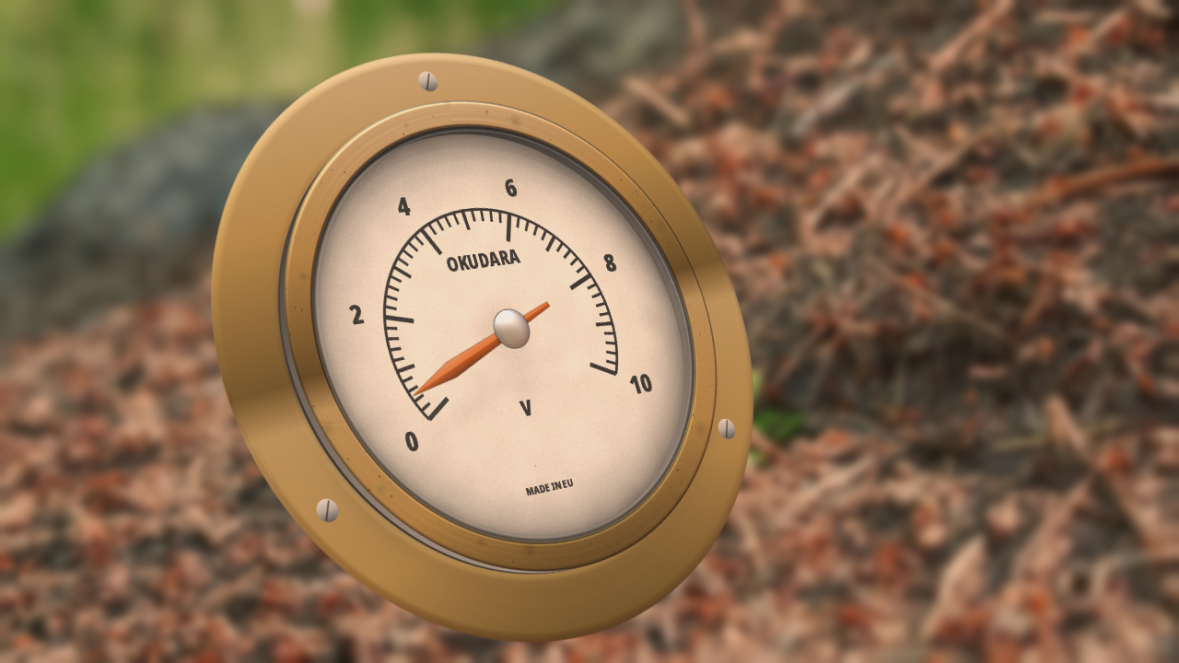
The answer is 0.5 V
